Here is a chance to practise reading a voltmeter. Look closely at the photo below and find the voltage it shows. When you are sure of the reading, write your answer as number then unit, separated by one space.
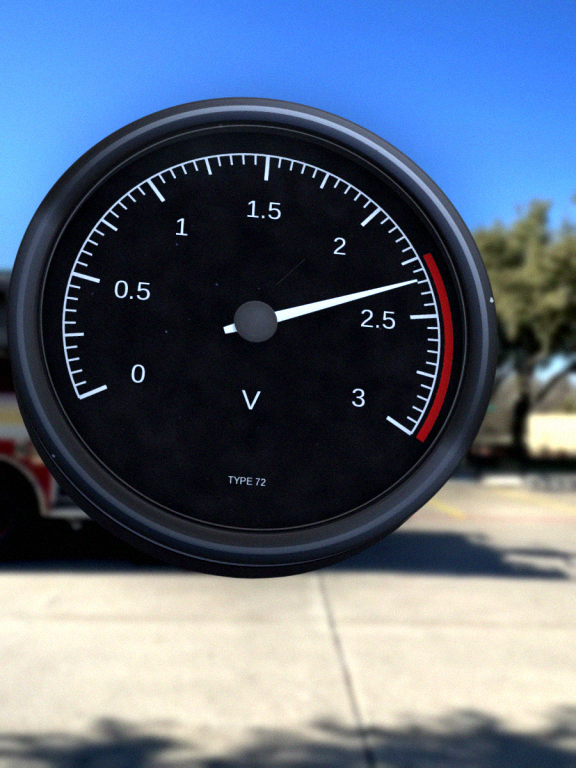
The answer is 2.35 V
